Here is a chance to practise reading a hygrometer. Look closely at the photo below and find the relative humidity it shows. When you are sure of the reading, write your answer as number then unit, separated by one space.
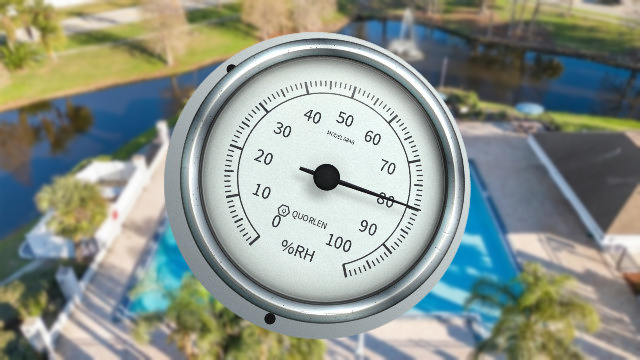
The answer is 80 %
